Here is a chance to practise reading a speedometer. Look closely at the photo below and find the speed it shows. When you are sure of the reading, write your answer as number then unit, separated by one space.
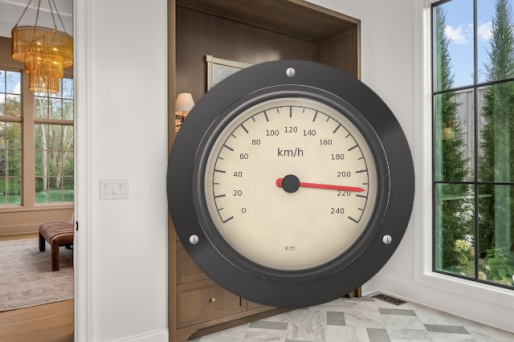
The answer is 215 km/h
